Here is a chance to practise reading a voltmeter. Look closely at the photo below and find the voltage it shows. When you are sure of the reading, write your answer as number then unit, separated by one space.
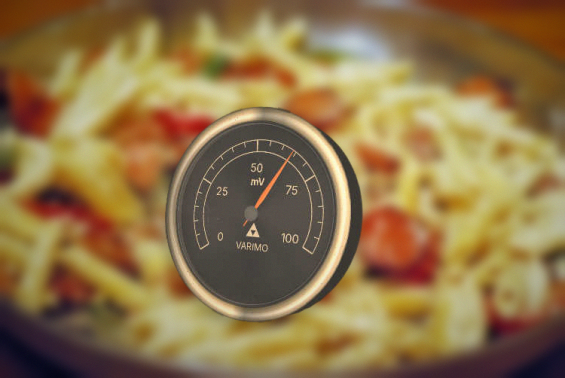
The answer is 65 mV
